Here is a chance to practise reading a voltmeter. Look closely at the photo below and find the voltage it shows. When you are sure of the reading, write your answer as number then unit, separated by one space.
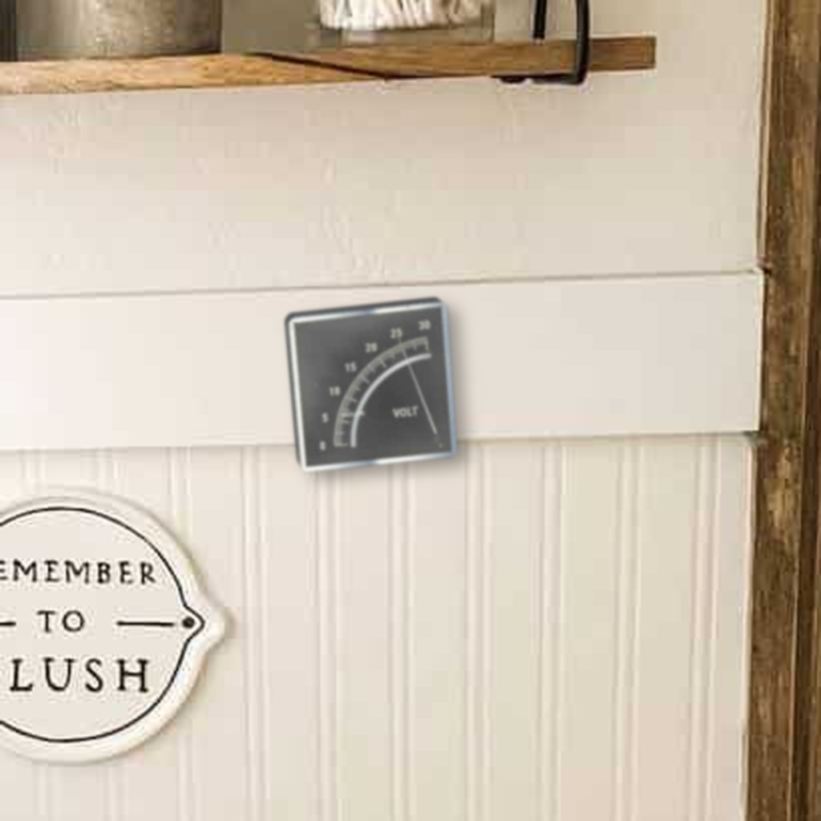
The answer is 25 V
